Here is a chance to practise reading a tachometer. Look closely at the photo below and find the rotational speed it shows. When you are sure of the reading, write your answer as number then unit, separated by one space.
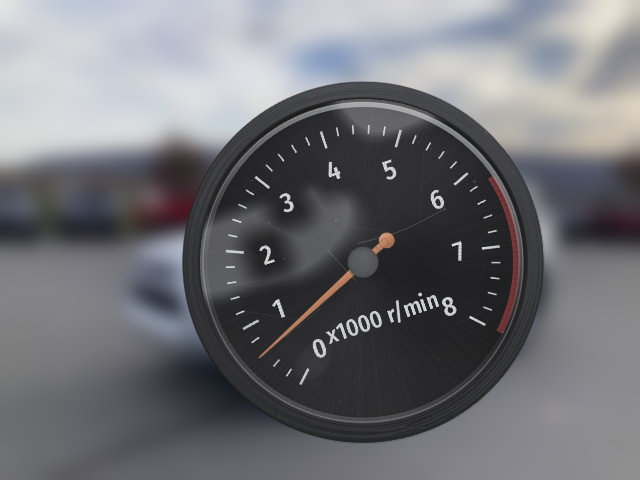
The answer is 600 rpm
